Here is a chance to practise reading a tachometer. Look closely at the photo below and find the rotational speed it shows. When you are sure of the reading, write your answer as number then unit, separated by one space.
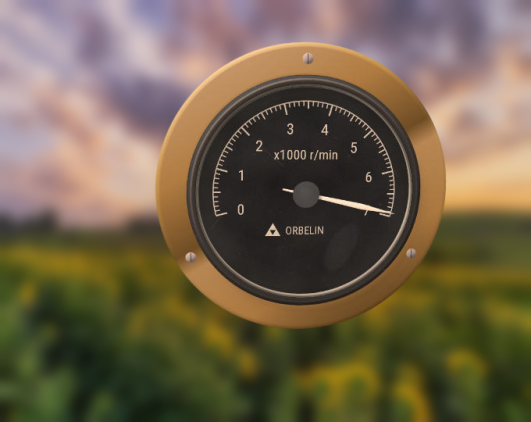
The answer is 6900 rpm
